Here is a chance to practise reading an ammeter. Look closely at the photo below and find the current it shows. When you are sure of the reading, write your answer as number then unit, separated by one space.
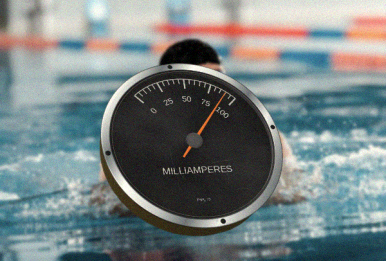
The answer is 90 mA
